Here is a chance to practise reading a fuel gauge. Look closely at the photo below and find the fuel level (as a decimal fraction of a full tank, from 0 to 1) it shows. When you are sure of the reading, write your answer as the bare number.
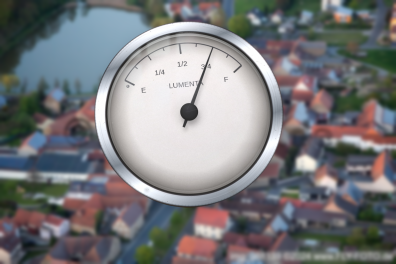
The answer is 0.75
